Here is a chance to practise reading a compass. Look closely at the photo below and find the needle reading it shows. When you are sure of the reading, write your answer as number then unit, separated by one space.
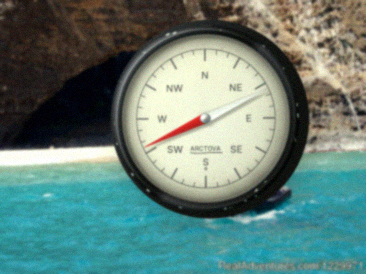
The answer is 245 °
